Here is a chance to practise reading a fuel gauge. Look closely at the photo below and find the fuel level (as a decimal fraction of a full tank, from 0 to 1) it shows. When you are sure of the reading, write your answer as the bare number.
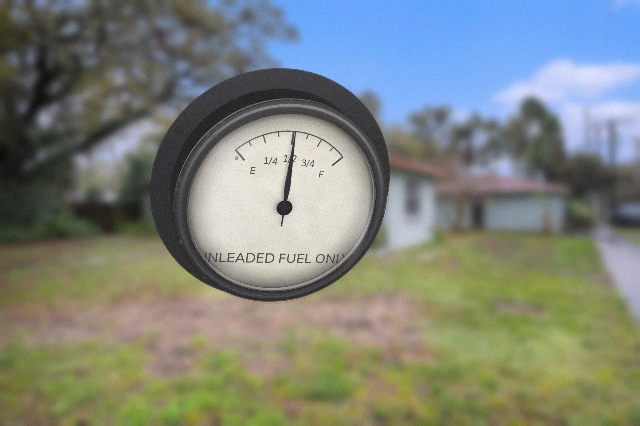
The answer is 0.5
